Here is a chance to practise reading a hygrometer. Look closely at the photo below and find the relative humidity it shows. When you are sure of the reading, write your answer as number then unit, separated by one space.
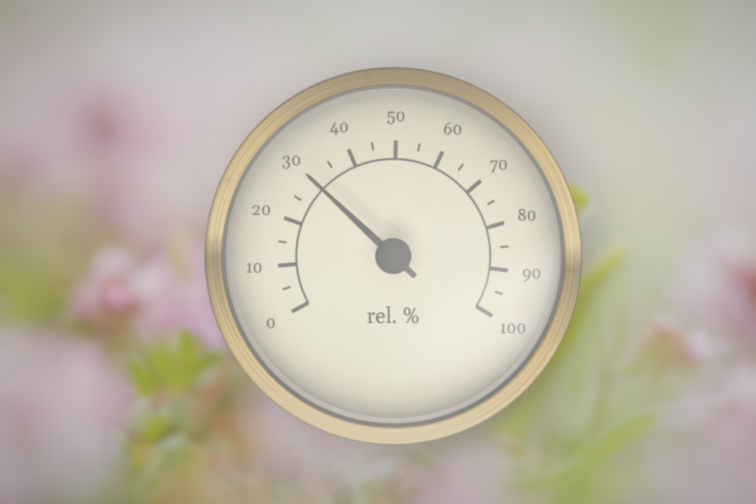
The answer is 30 %
